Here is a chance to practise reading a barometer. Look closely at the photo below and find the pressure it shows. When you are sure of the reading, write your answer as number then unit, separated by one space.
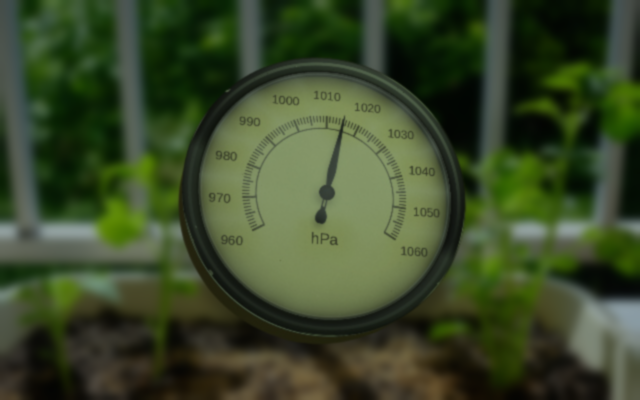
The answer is 1015 hPa
